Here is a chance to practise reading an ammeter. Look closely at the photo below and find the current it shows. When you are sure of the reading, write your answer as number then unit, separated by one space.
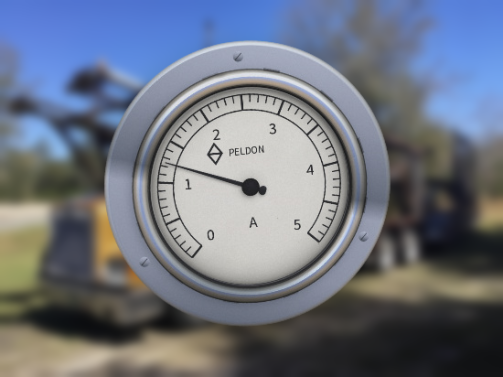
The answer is 1.25 A
